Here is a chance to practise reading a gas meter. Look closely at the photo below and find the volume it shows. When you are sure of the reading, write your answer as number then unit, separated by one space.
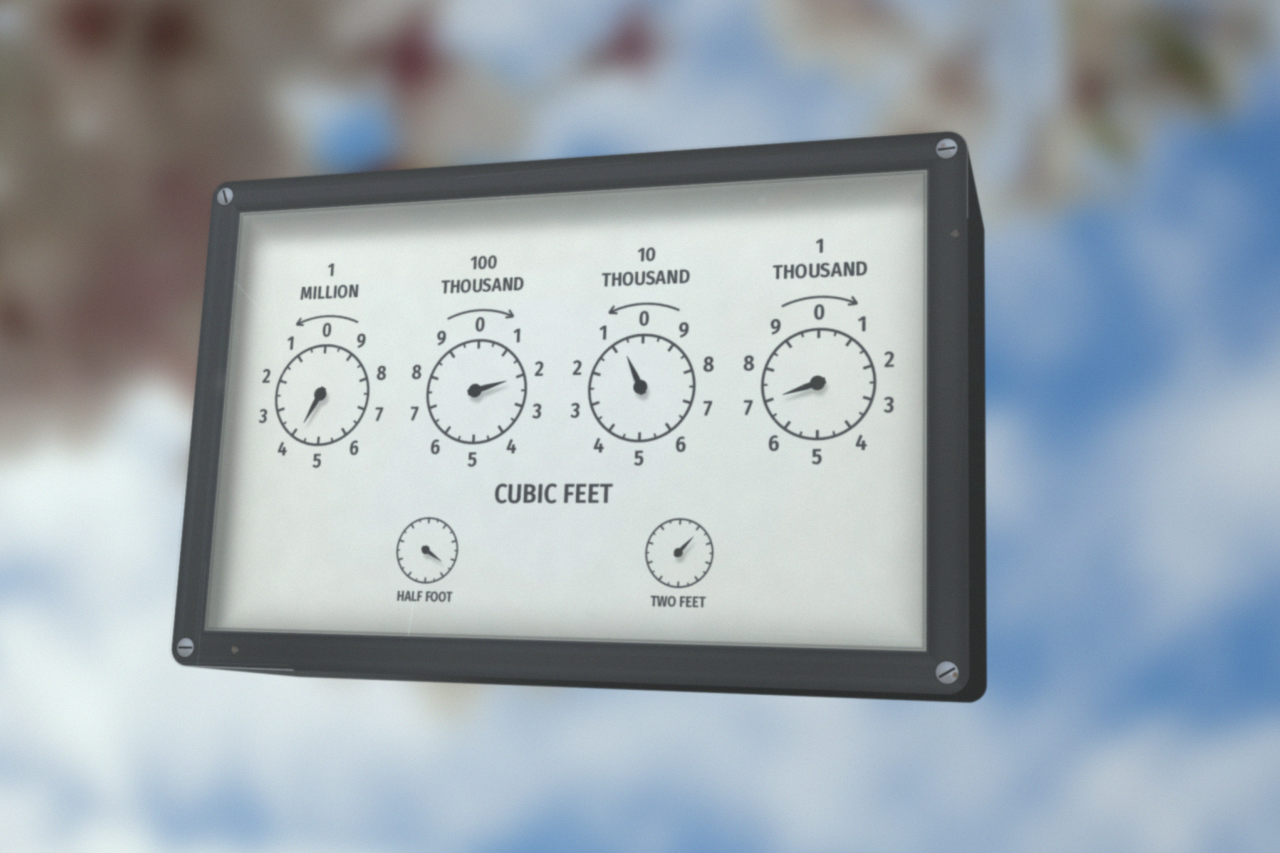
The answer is 420700 ft³
